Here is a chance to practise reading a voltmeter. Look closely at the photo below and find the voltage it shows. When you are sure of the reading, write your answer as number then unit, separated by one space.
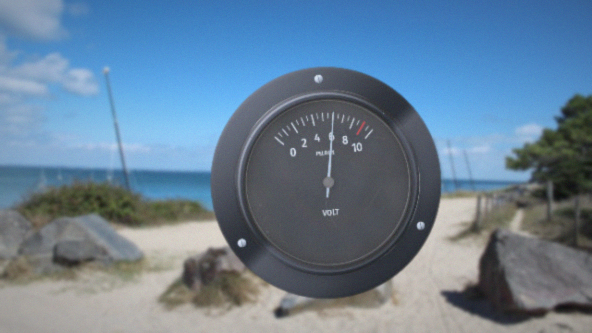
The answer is 6 V
